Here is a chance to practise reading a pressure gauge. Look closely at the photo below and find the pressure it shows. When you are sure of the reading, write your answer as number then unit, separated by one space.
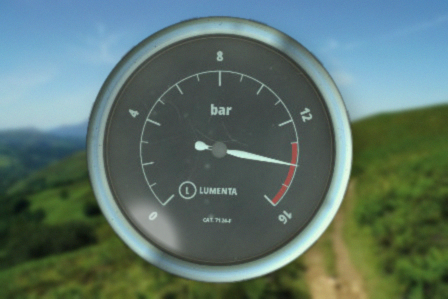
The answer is 14 bar
